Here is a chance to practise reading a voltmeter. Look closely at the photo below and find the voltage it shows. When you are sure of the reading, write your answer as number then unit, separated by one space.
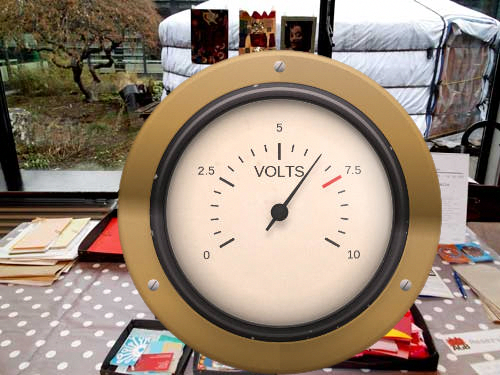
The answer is 6.5 V
